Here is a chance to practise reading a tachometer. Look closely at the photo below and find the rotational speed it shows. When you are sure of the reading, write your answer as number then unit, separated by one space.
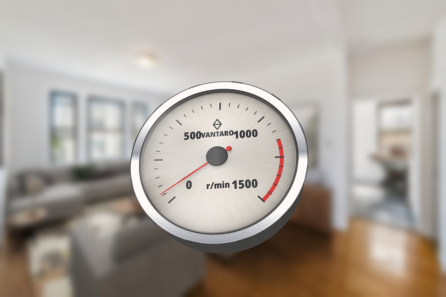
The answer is 50 rpm
